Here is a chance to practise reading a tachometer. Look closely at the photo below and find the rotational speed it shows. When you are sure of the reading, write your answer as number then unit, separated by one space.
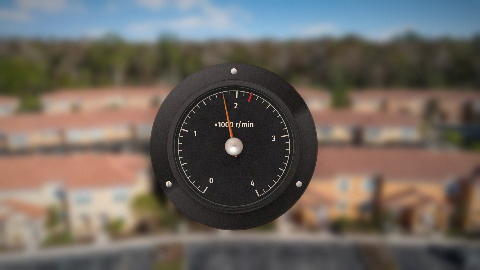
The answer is 1800 rpm
